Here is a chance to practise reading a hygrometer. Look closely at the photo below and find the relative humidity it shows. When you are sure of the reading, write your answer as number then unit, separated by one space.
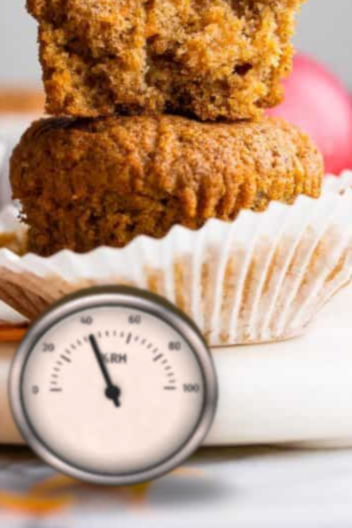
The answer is 40 %
